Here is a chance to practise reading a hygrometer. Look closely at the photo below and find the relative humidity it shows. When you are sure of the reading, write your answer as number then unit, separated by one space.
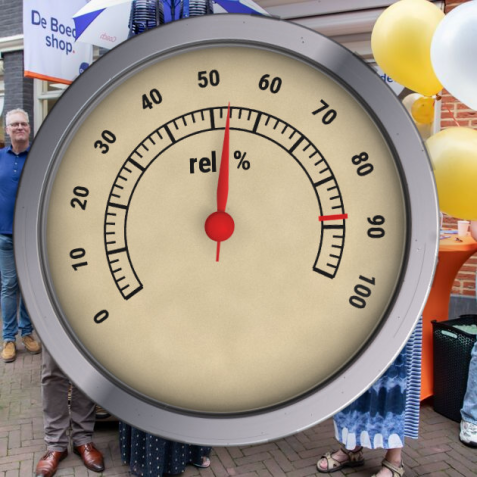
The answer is 54 %
